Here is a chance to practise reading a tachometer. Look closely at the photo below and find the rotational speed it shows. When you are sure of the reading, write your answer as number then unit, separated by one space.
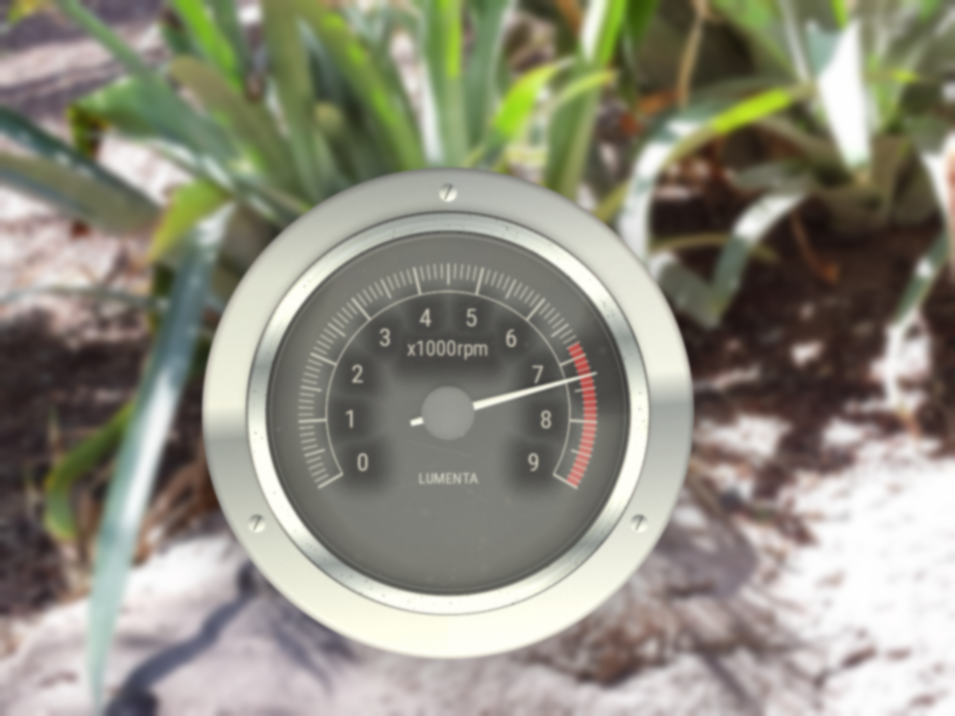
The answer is 7300 rpm
